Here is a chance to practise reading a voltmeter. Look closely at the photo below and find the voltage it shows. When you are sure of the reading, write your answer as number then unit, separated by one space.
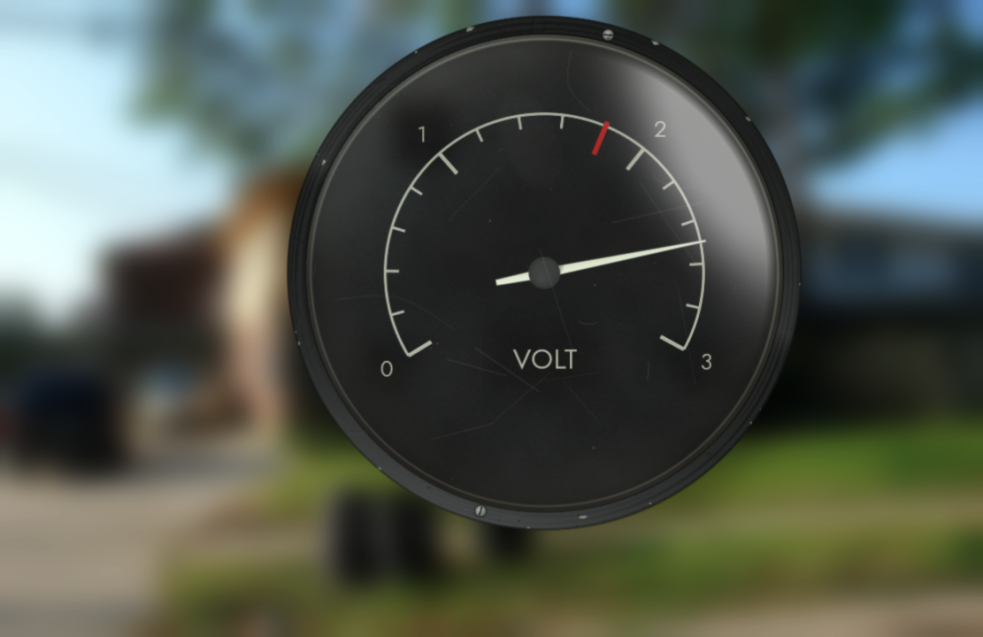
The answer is 2.5 V
